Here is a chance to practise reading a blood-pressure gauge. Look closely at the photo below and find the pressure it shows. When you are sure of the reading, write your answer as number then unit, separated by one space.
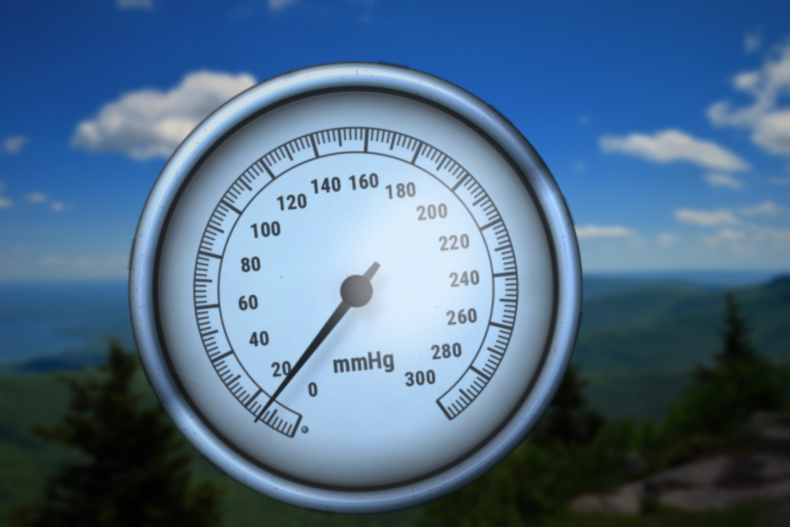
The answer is 14 mmHg
